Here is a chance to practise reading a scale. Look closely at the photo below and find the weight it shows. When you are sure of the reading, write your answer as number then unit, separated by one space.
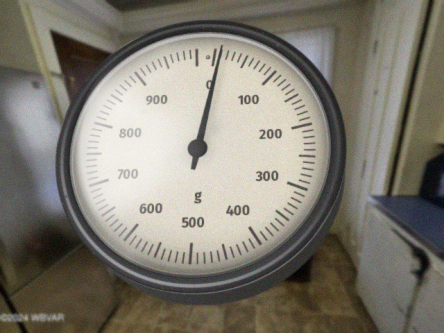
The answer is 10 g
